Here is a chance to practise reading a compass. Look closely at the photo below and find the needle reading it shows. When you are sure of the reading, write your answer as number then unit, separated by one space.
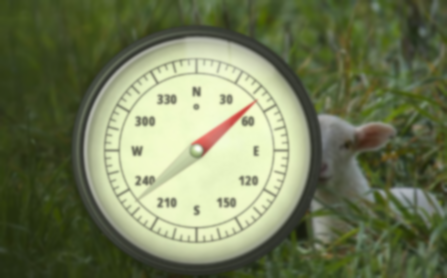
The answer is 50 °
